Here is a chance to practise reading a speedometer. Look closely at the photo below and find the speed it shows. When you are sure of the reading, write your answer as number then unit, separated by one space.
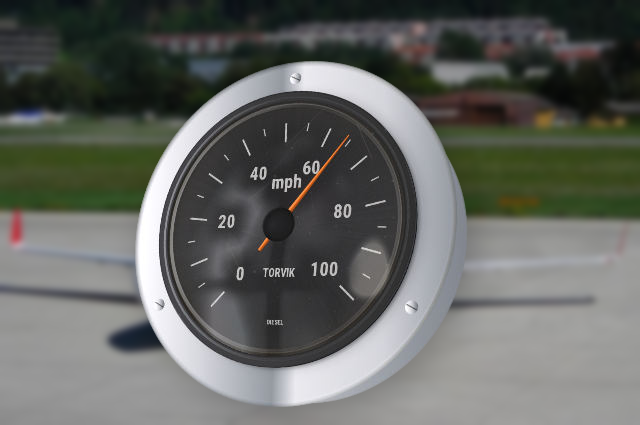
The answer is 65 mph
